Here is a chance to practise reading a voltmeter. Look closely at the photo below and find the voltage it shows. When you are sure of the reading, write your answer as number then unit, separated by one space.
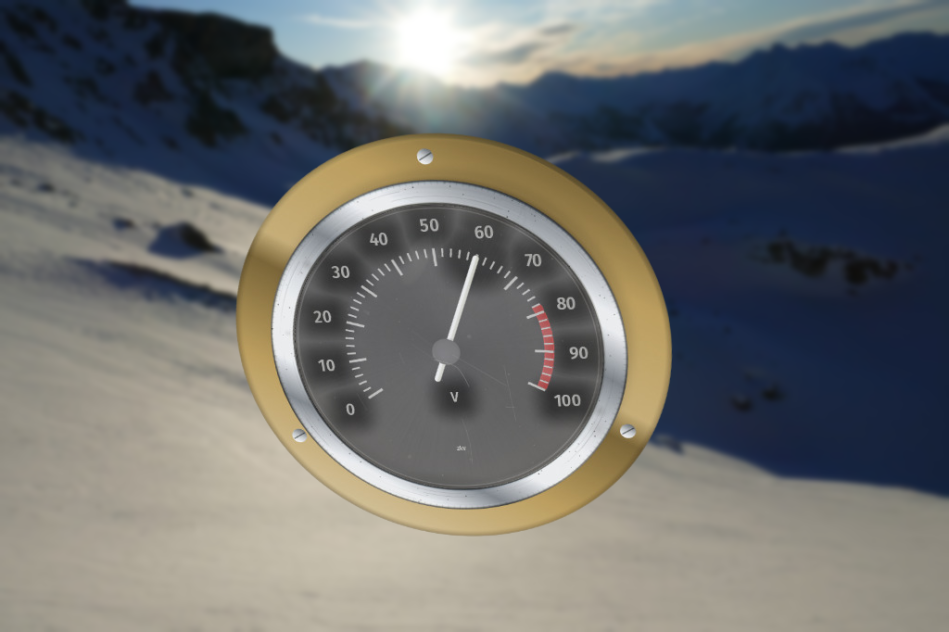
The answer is 60 V
